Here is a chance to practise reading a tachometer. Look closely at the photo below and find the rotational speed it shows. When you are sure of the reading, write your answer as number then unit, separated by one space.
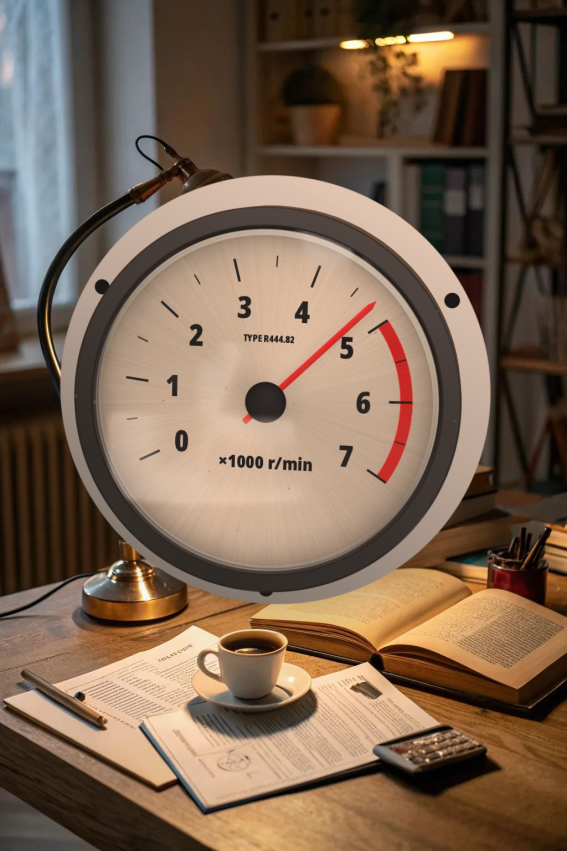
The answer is 4750 rpm
